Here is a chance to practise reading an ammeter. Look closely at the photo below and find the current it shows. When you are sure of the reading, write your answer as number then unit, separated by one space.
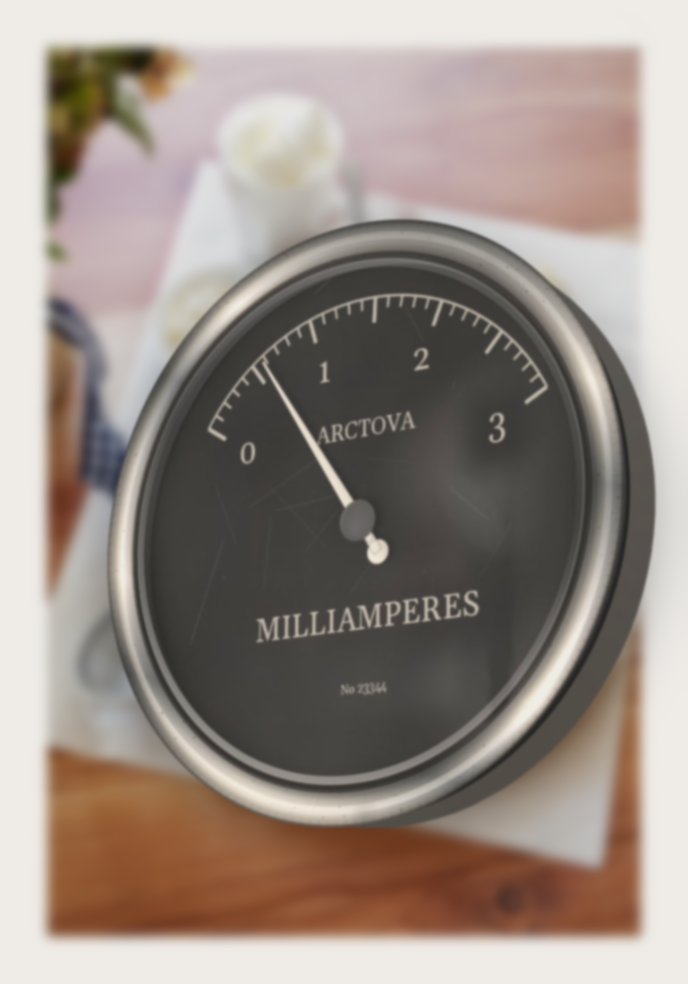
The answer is 0.6 mA
